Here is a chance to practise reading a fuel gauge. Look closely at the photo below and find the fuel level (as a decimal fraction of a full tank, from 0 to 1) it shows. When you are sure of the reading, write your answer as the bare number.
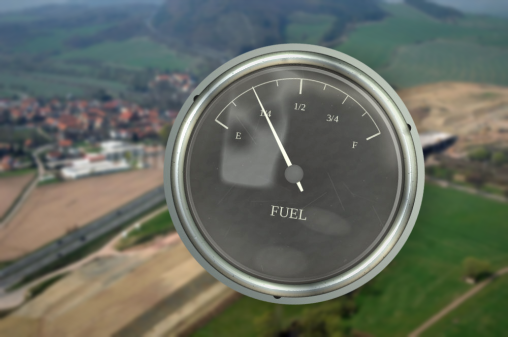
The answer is 0.25
